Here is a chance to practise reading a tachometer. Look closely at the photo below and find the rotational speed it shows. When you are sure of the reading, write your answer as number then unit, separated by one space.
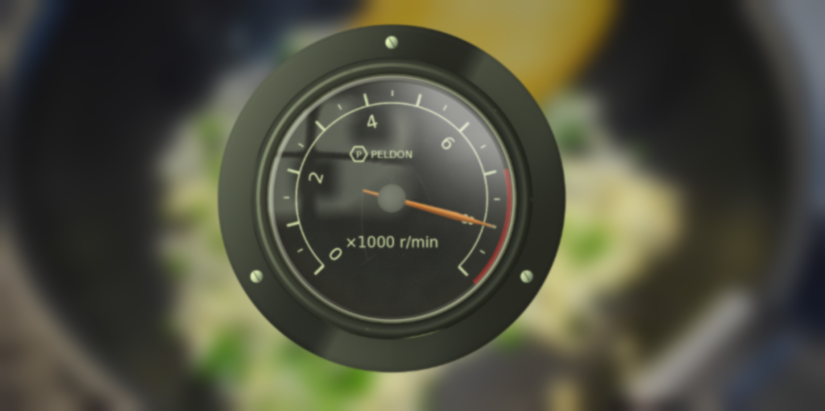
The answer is 8000 rpm
